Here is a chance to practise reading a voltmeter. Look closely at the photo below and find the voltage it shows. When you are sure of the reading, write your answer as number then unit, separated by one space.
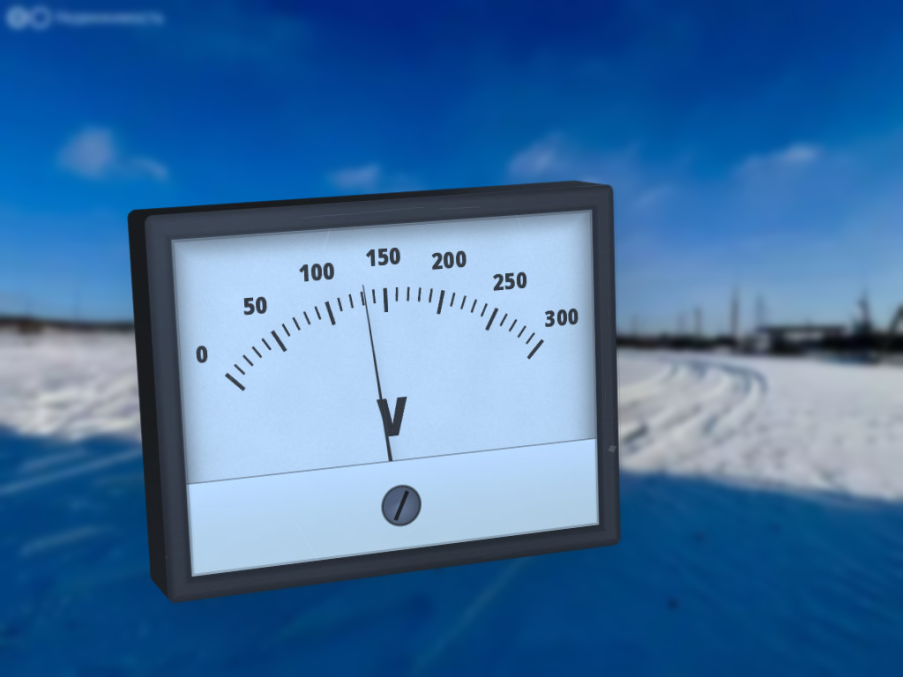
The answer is 130 V
